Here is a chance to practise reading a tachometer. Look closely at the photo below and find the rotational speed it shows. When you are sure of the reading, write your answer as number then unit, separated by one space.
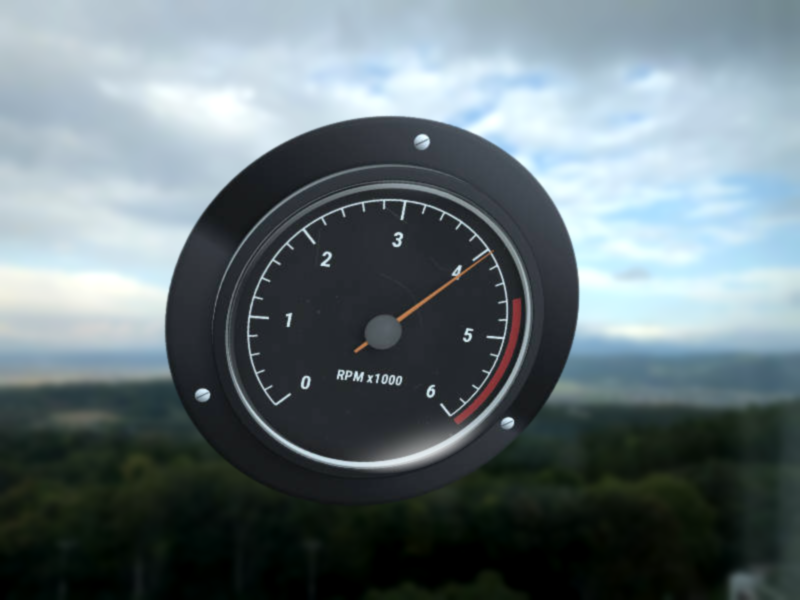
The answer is 4000 rpm
